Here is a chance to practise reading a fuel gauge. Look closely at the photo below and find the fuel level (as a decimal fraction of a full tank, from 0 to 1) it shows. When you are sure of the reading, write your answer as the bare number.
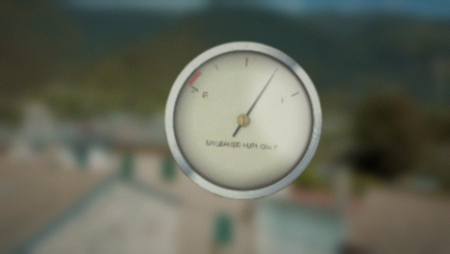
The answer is 0.75
